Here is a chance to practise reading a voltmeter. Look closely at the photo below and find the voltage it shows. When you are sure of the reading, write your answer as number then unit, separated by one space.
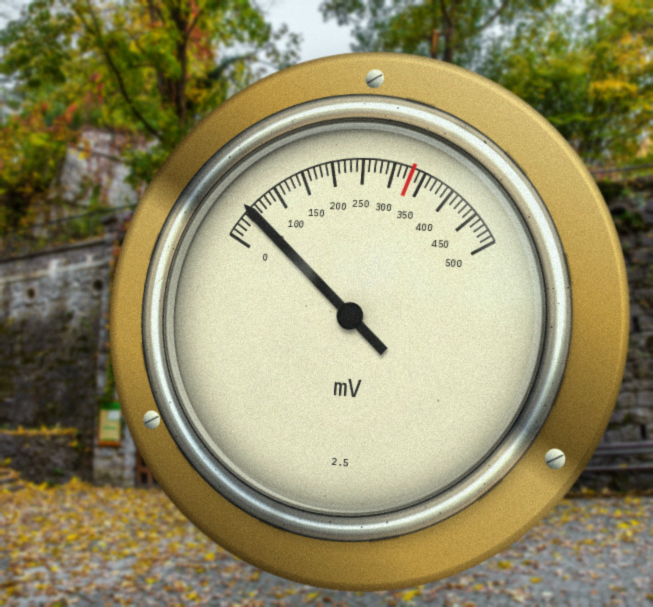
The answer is 50 mV
